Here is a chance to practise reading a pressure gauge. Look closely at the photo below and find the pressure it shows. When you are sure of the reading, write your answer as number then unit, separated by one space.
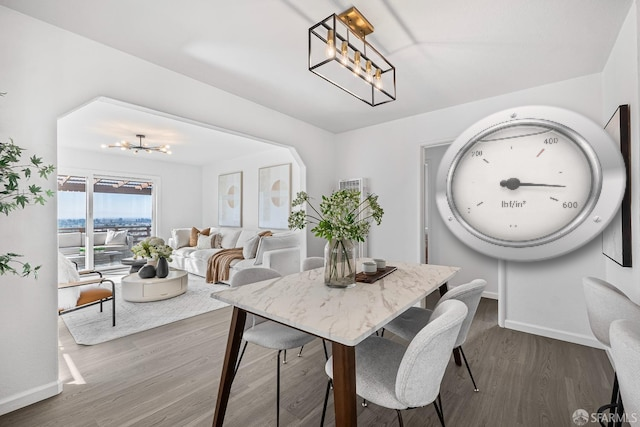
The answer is 550 psi
